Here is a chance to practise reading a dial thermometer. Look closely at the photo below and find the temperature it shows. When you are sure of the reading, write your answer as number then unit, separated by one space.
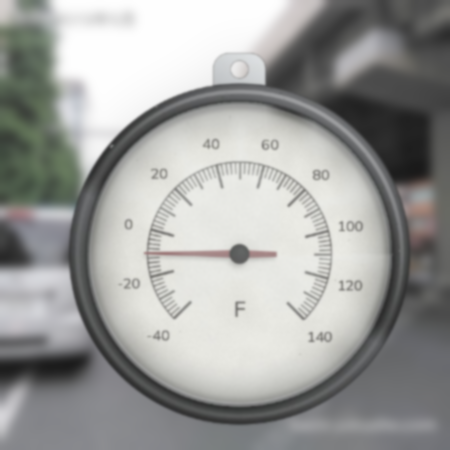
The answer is -10 °F
